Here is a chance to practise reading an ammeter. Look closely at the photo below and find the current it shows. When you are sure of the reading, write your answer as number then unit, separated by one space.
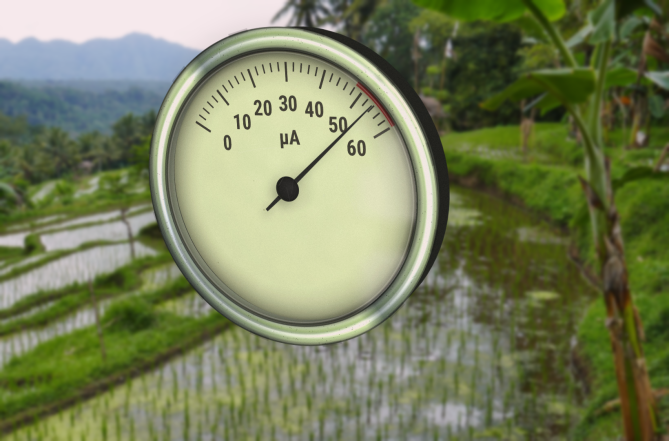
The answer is 54 µA
